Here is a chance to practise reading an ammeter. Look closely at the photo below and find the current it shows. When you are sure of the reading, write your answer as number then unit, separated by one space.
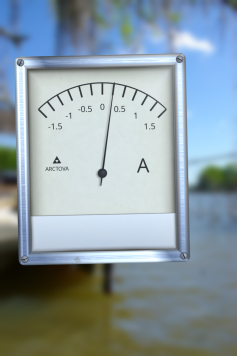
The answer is 0.25 A
